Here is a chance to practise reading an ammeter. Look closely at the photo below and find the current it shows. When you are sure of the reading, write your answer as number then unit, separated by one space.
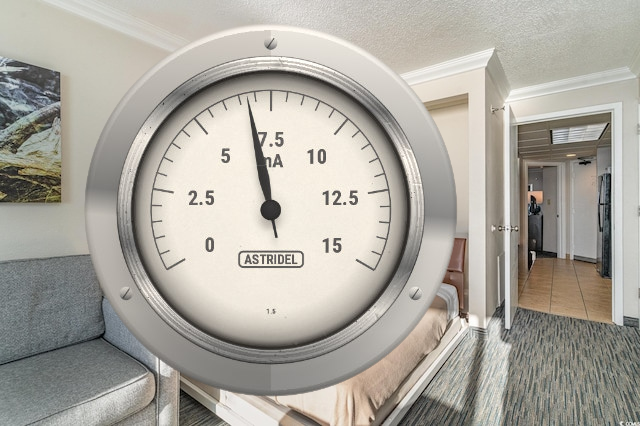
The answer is 6.75 mA
